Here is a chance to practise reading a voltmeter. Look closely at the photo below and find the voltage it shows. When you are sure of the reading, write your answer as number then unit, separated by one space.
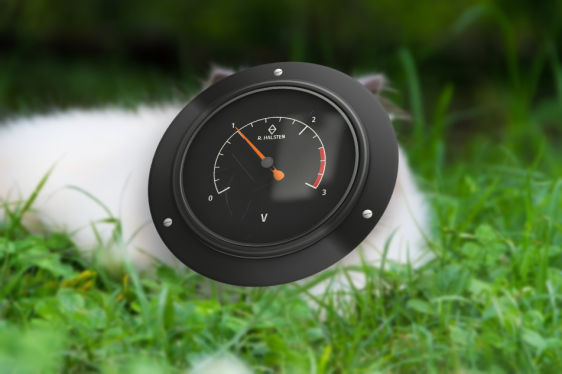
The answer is 1 V
